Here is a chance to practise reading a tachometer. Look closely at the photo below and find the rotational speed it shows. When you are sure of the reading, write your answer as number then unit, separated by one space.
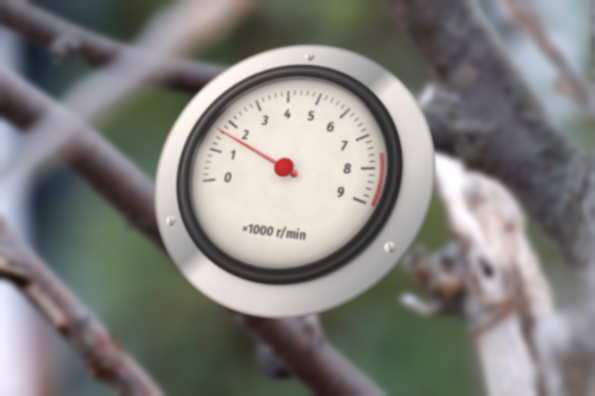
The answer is 1600 rpm
